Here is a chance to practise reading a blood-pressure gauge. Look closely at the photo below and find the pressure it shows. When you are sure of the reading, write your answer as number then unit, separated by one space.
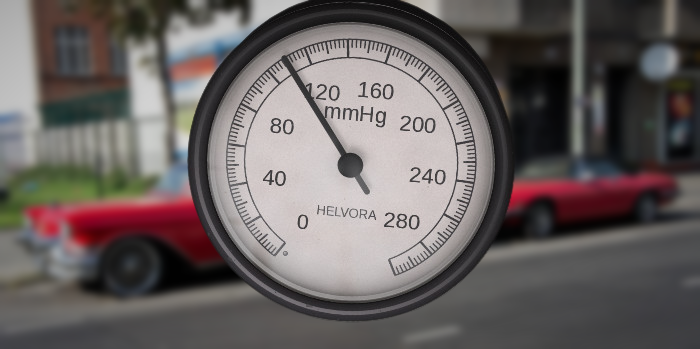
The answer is 110 mmHg
